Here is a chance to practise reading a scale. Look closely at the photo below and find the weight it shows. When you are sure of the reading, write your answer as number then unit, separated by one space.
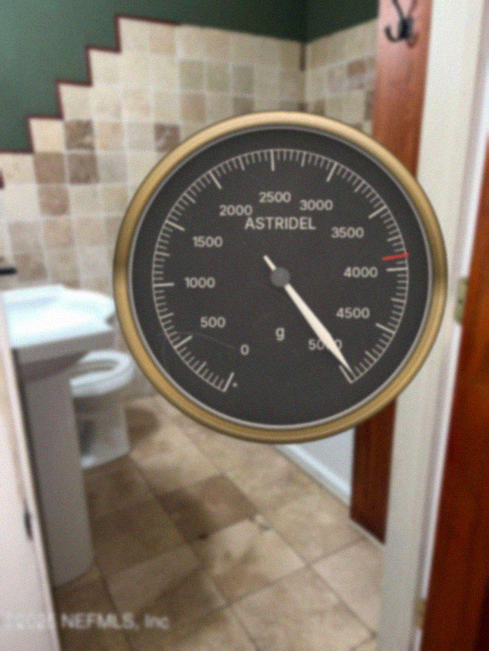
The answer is 4950 g
